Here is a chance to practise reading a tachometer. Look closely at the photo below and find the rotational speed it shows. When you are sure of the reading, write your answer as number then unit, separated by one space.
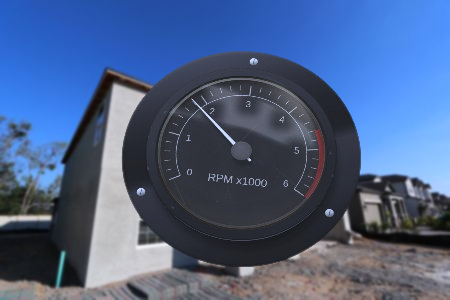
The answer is 1800 rpm
